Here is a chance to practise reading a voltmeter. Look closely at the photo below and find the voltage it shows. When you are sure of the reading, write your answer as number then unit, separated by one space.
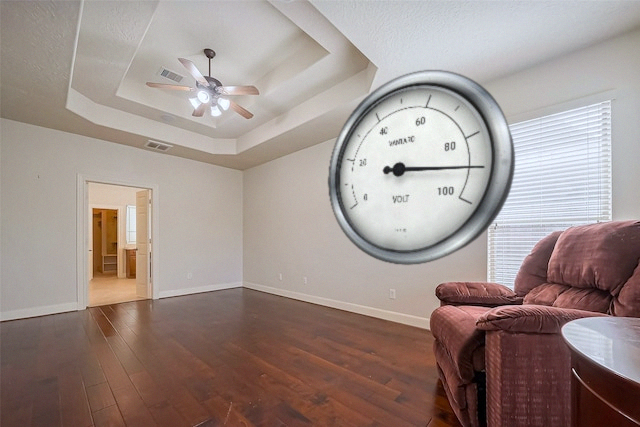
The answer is 90 V
